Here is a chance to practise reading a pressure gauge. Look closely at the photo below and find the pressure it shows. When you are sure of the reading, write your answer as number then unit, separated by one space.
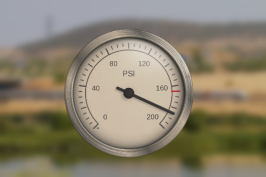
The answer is 185 psi
